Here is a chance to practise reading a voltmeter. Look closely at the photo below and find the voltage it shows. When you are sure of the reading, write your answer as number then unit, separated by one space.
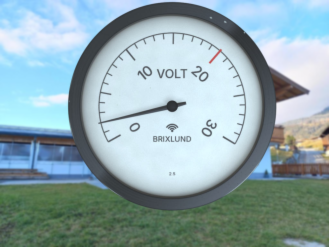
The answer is 2 V
